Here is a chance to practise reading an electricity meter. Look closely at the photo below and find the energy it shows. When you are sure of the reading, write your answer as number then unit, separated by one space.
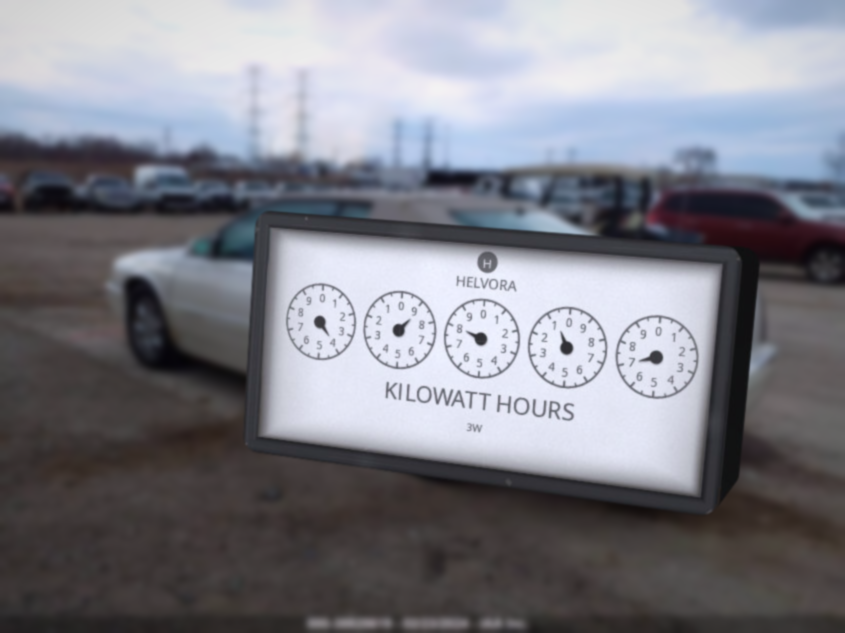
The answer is 38807 kWh
